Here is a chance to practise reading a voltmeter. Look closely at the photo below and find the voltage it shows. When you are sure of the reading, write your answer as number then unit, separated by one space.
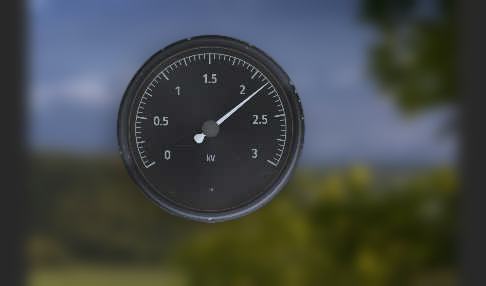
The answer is 2.15 kV
